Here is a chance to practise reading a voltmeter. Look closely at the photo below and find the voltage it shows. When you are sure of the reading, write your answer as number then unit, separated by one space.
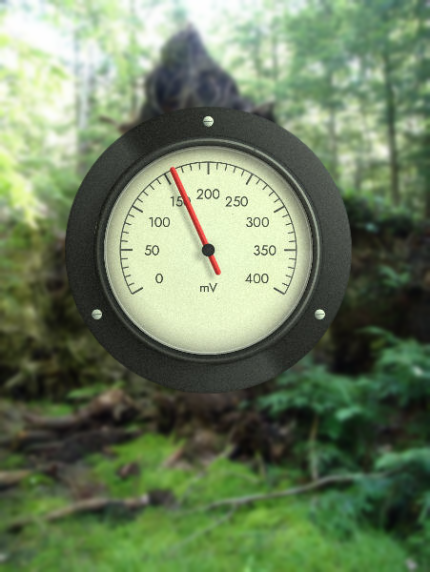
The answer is 160 mV
